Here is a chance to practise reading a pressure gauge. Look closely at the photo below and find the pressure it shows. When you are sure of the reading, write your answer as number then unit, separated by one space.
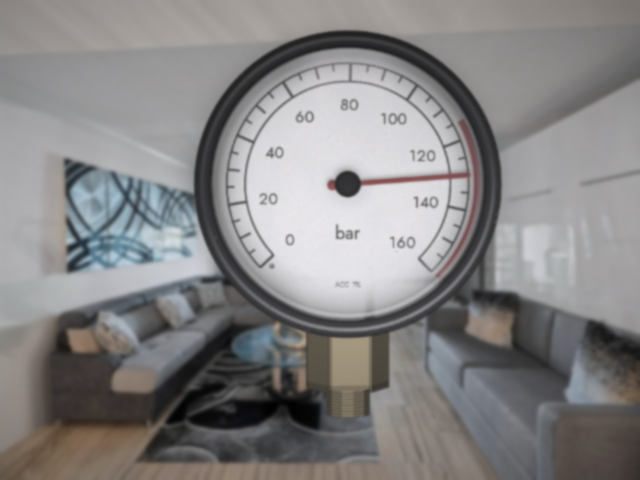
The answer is 130 bar
